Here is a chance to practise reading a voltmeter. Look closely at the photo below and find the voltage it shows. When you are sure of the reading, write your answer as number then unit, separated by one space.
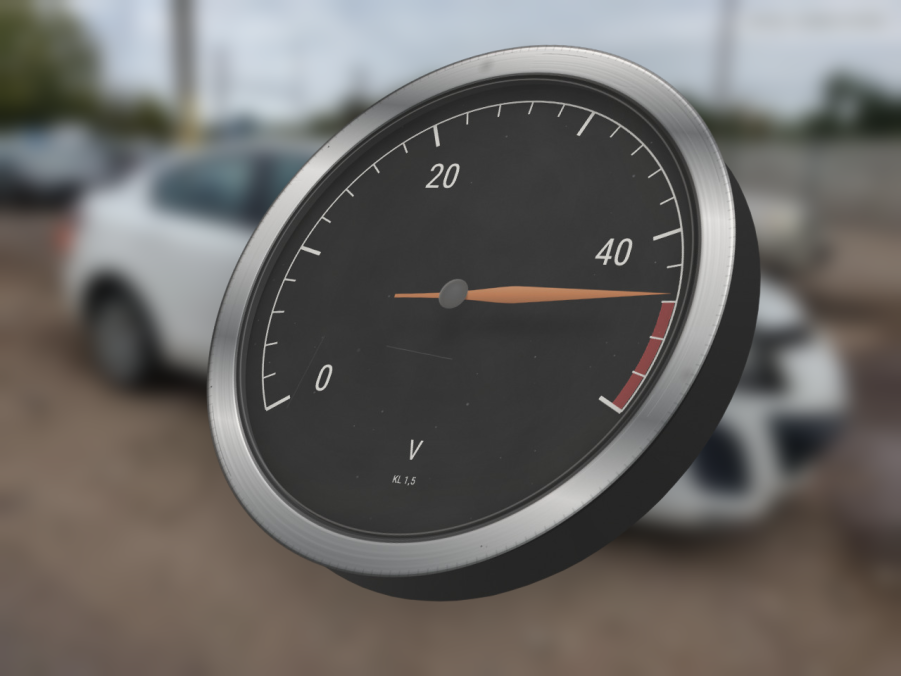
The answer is 44 V
